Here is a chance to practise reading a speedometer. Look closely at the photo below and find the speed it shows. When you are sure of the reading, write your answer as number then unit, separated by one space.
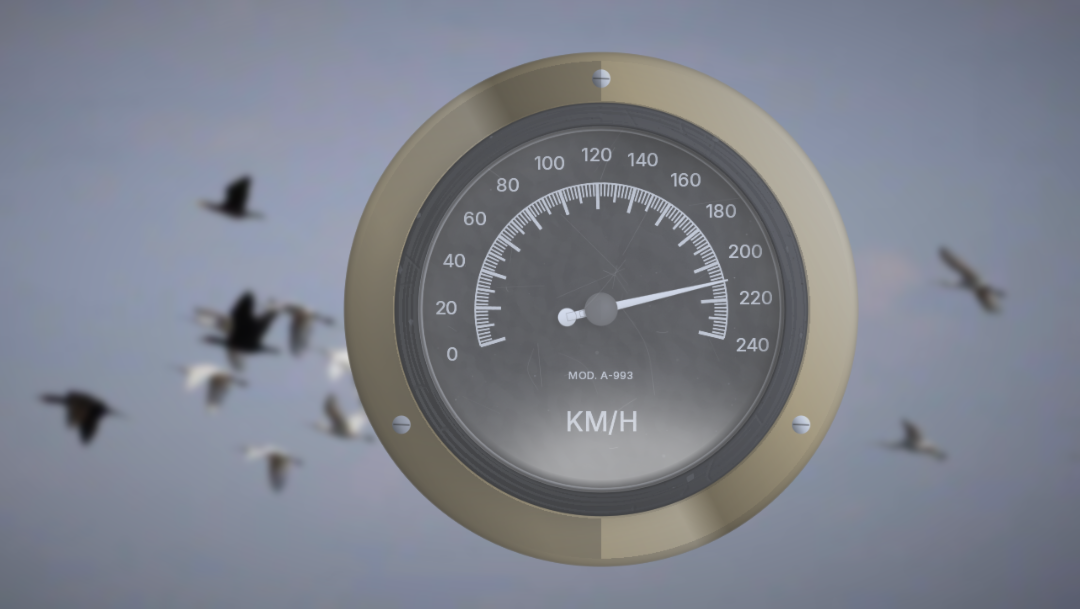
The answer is 210 km/h
